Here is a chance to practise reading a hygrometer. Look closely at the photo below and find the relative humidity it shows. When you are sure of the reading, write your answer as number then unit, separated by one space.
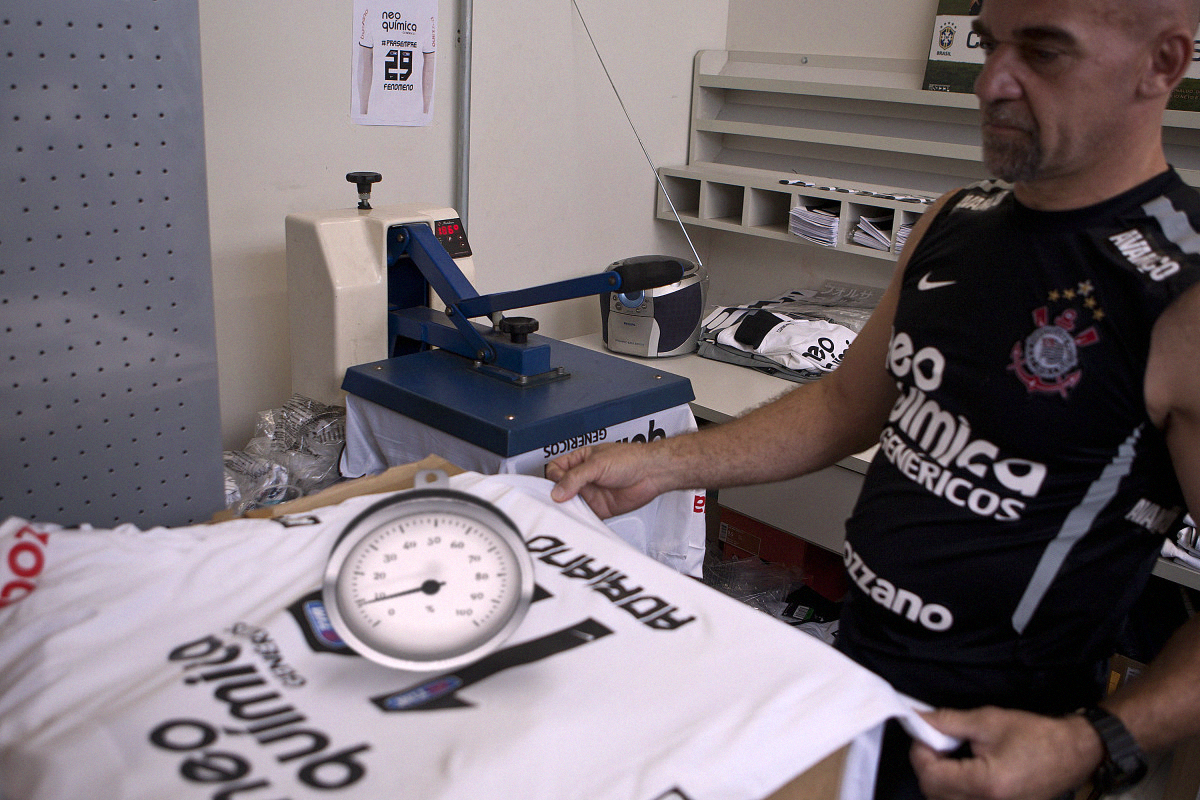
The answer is 10 %
